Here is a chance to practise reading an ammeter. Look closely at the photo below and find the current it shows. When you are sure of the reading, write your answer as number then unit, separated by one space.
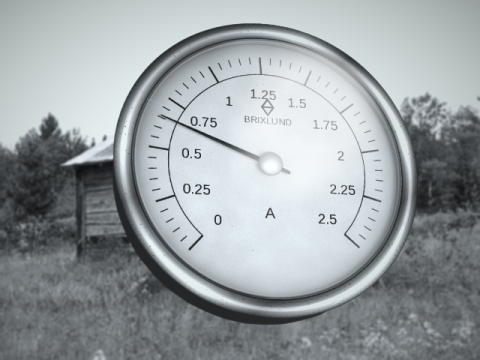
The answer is 0.65 A
